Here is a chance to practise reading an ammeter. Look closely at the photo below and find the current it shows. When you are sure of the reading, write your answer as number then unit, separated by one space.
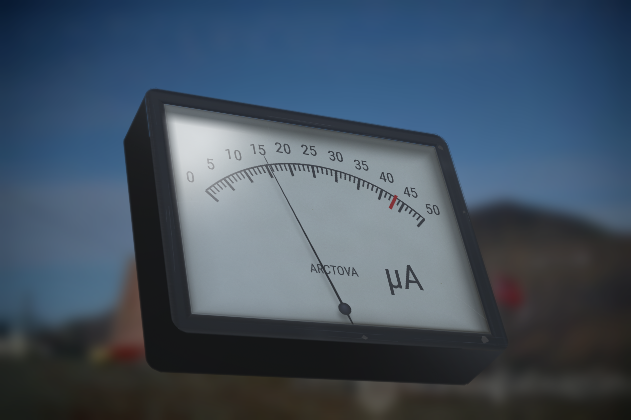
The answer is 15 µA
